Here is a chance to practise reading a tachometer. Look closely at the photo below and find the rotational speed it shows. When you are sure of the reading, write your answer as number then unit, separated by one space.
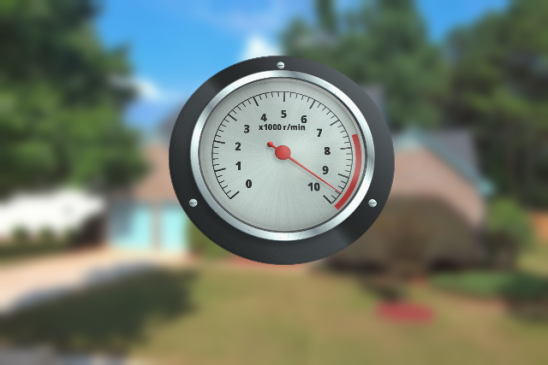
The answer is 9600 rpm
